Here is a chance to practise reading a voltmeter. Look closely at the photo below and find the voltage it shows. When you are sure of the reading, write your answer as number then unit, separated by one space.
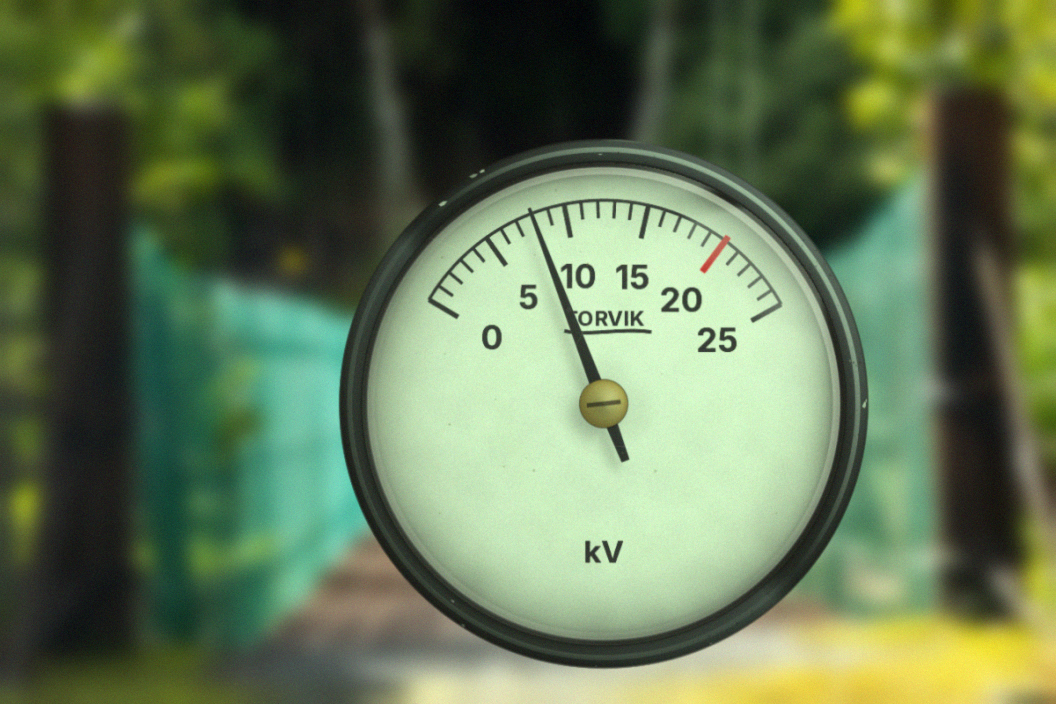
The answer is 8 kV
